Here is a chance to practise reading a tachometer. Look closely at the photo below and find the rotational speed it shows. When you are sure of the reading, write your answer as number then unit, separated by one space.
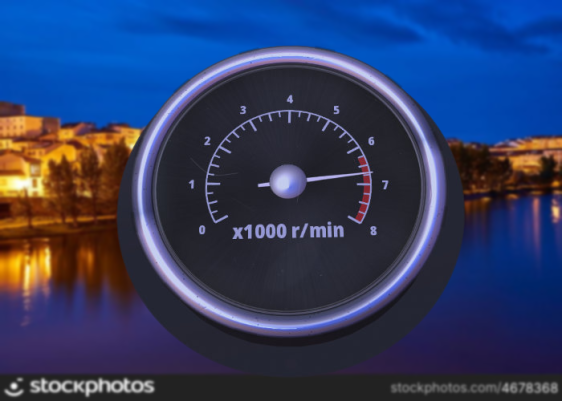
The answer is 6750 rpm
